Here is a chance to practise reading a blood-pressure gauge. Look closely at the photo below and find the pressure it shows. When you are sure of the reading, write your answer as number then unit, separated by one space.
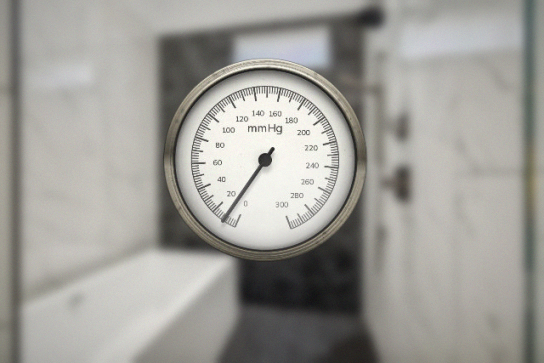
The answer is 10 mmHg
